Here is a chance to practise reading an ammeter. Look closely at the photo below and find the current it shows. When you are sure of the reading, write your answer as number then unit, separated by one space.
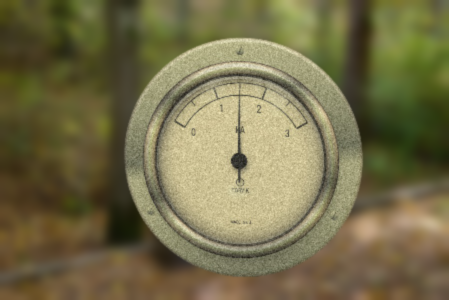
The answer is 1.5 kA
